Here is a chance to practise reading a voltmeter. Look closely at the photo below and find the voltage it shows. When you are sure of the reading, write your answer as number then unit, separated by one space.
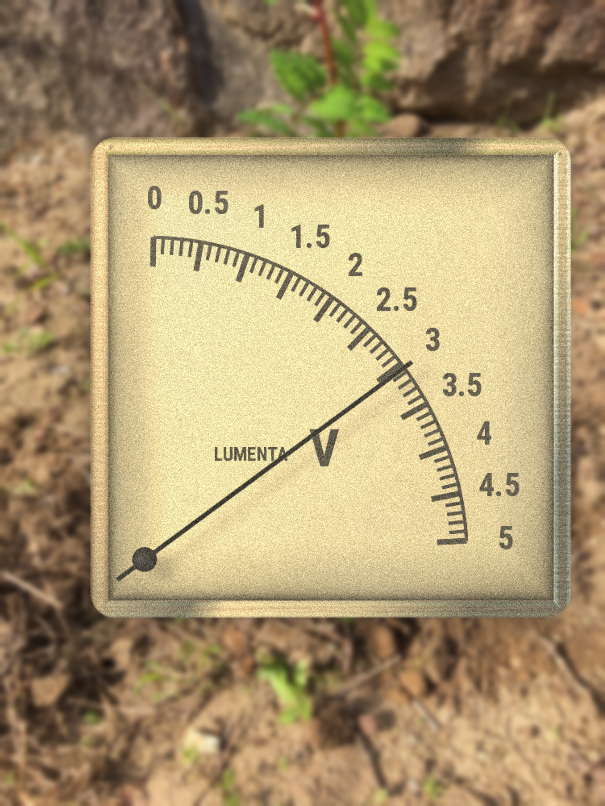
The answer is 3.05 V
